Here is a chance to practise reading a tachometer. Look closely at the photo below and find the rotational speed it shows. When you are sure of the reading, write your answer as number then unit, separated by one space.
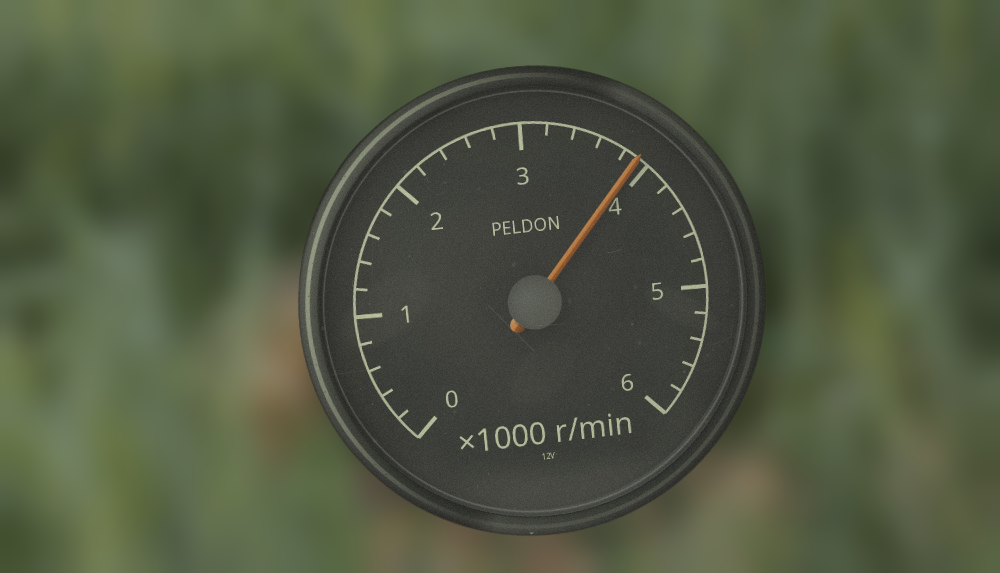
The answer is 3900 rpm
